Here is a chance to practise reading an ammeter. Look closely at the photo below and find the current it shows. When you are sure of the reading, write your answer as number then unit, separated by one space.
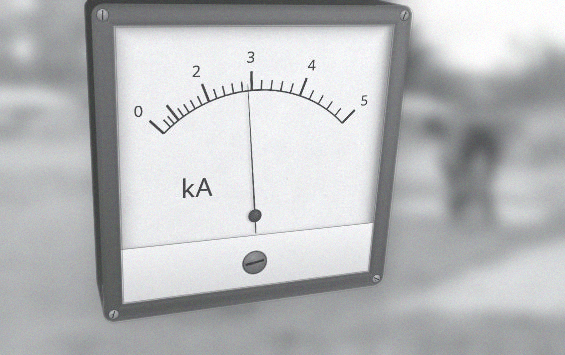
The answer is 2.9 kA
